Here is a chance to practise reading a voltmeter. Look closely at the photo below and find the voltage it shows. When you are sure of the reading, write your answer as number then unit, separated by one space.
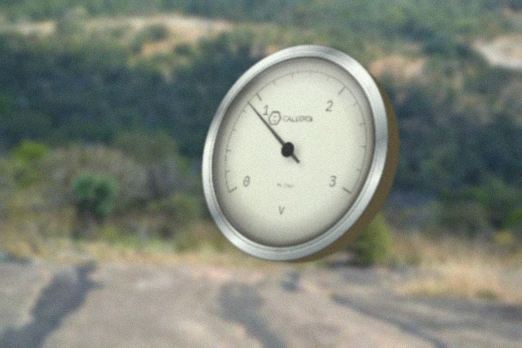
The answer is 0.9 V
